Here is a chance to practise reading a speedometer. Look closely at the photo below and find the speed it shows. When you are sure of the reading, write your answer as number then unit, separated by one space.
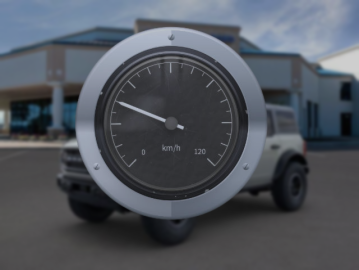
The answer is 30 km/h
